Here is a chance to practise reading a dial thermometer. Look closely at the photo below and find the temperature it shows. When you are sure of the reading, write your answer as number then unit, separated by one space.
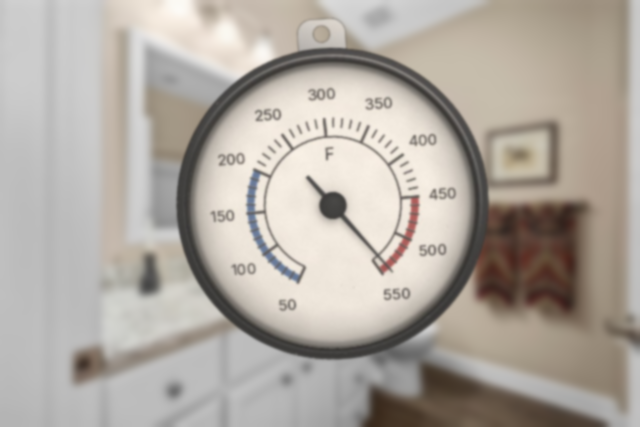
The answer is 540 °F
